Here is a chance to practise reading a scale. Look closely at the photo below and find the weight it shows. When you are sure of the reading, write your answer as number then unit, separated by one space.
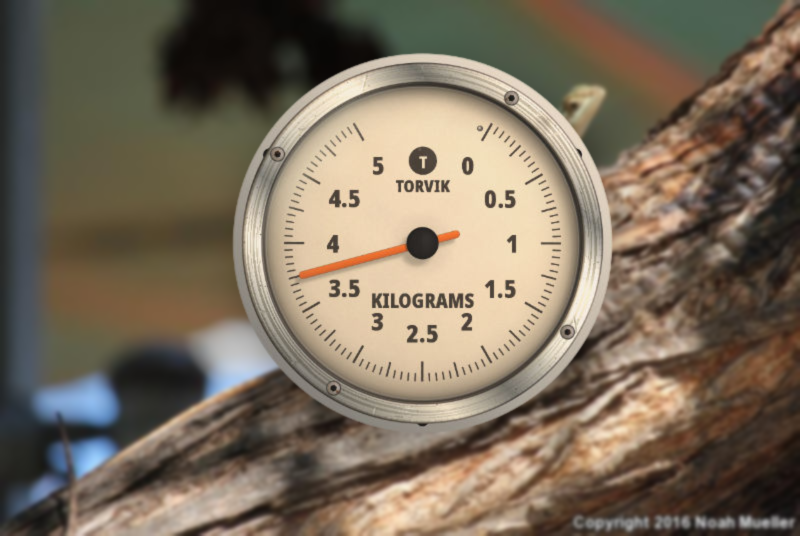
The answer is 3.75 kg
